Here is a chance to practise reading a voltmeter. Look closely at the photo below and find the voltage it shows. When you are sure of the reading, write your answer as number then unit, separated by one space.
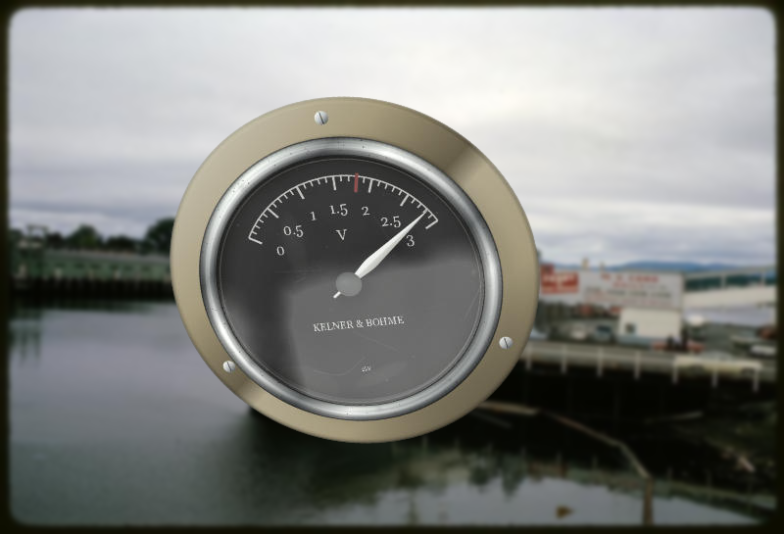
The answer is 2.8 V
